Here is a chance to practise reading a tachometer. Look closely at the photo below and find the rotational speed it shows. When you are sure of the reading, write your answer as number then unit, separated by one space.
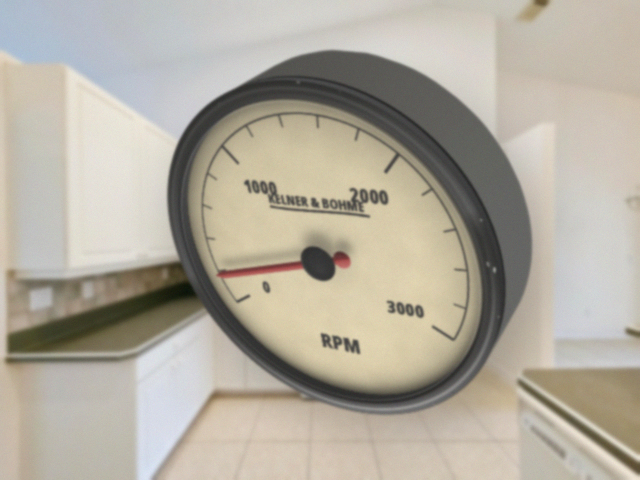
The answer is 200 rpm
